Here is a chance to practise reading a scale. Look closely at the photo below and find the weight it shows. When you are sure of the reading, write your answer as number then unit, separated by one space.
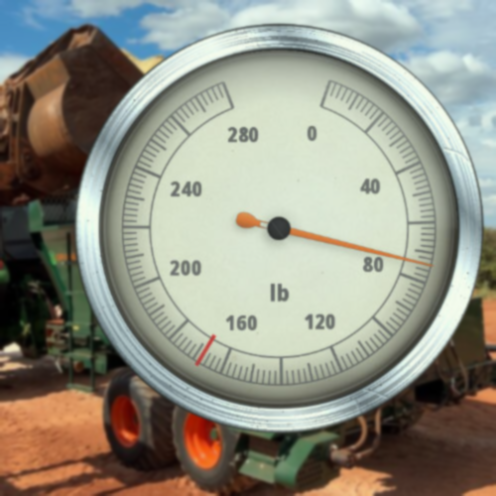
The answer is 74 lb
